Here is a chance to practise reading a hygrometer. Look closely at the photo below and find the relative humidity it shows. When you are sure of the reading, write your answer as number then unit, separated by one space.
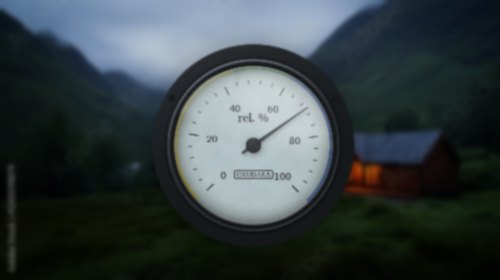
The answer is 70 %
